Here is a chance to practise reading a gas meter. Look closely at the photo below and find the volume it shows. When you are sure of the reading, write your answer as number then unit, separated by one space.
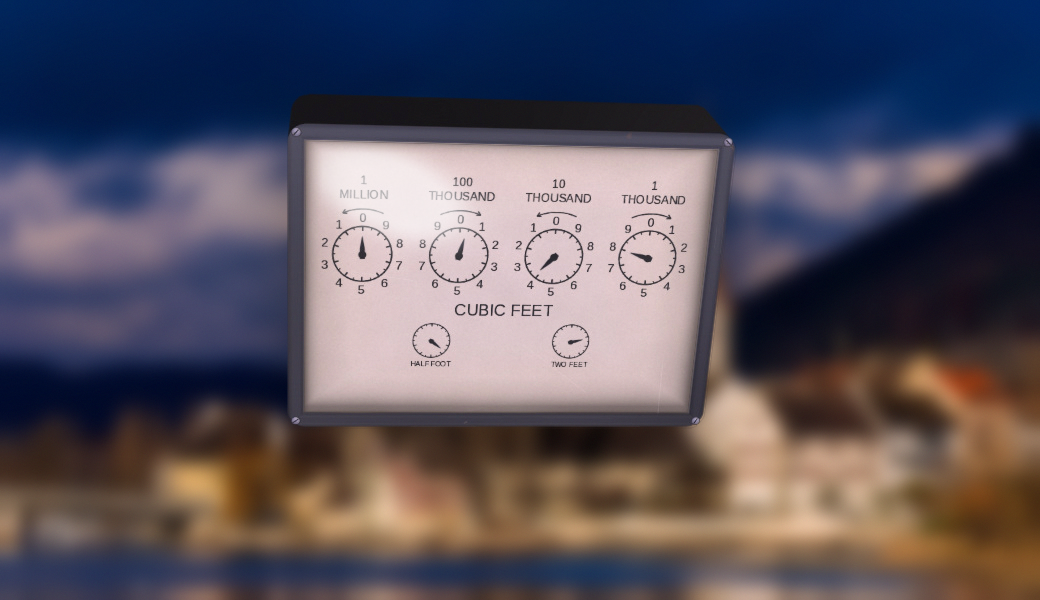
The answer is 3800 ft³
